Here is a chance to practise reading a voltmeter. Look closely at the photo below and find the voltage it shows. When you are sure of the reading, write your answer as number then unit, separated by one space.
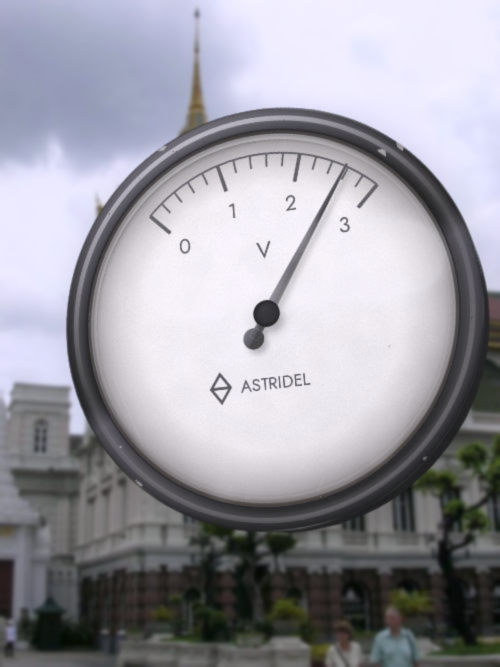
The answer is 2.6 V
